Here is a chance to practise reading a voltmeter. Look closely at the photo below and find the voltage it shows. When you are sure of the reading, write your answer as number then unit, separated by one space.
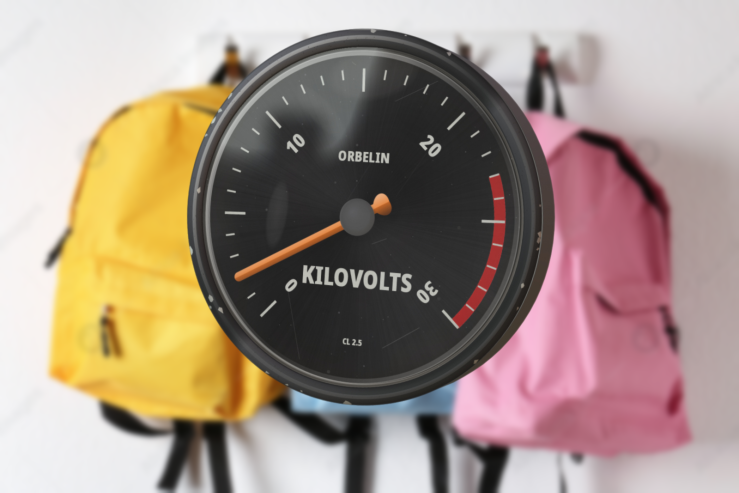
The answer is 2 kV
